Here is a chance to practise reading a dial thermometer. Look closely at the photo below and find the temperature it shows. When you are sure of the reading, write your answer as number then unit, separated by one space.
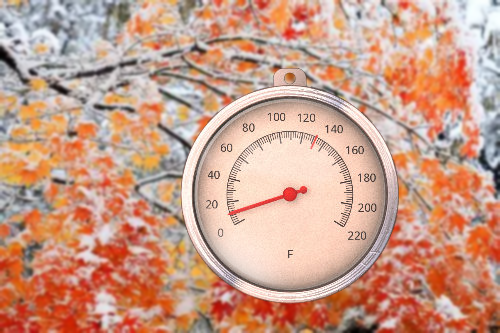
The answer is 10 °F
